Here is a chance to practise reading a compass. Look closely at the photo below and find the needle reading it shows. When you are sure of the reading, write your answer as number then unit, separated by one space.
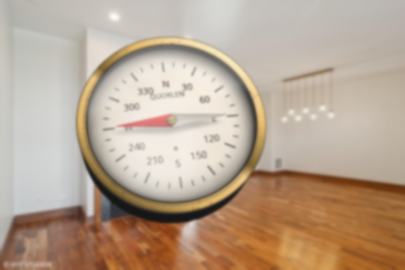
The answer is 270 °
